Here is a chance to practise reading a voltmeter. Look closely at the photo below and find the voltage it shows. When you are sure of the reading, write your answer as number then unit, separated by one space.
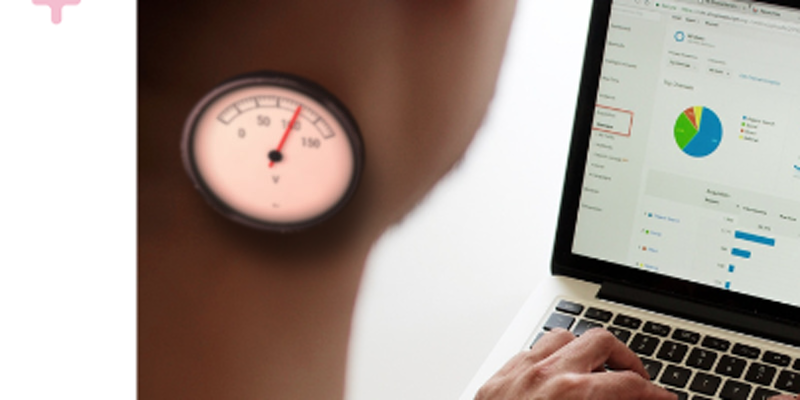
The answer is 100 V
